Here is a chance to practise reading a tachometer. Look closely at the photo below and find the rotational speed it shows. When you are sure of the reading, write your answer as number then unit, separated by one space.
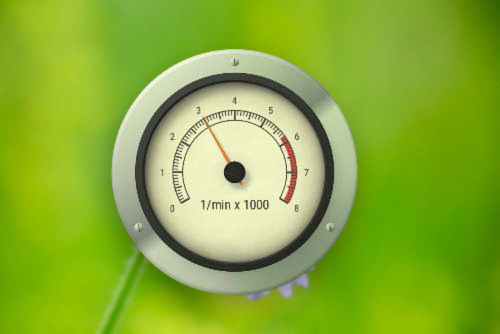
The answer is 3000 rpm
